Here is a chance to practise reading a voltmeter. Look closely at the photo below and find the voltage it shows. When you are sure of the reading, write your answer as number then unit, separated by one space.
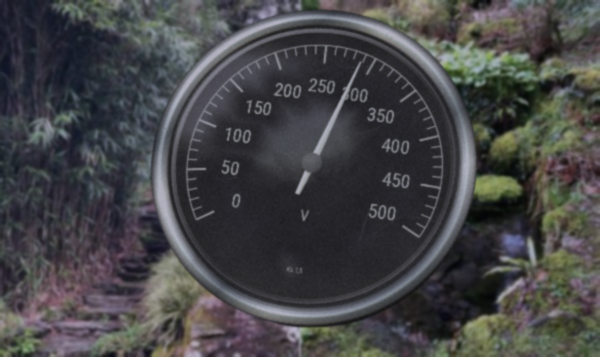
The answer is 290 V
